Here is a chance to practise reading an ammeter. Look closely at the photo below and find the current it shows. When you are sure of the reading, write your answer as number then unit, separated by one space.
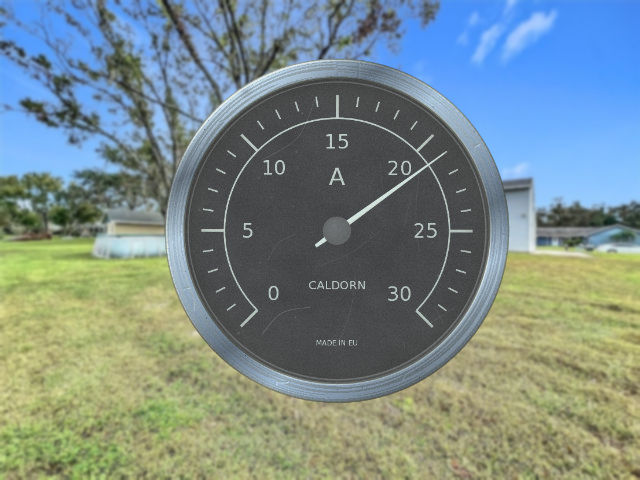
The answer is 21 A
